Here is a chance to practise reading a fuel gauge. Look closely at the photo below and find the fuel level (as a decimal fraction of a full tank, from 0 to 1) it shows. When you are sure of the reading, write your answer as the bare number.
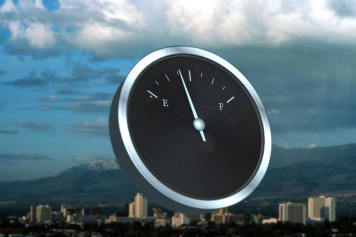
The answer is 0.375
